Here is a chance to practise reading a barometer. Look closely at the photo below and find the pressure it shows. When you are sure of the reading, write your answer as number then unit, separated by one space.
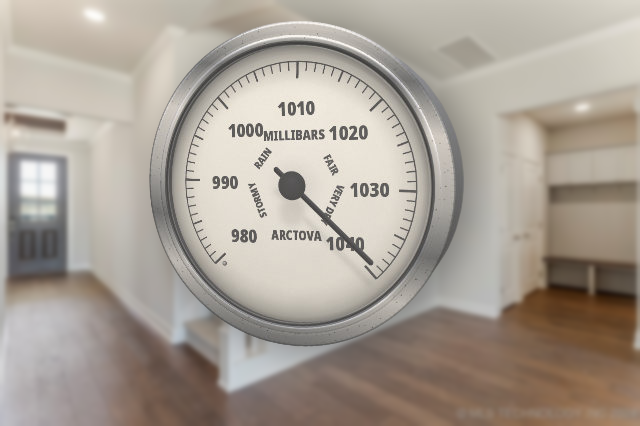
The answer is 1039 mbar
